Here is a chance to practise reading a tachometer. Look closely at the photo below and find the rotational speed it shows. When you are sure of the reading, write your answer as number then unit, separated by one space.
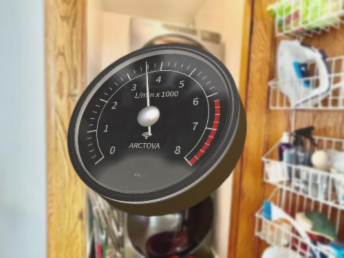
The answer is 3600 rpm
